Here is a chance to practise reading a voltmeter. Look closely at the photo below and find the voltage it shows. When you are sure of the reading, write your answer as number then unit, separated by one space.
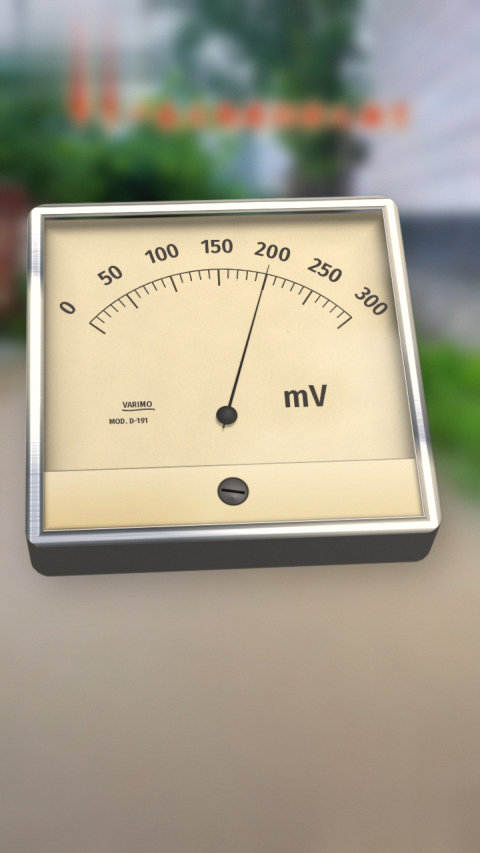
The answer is 200 mV
